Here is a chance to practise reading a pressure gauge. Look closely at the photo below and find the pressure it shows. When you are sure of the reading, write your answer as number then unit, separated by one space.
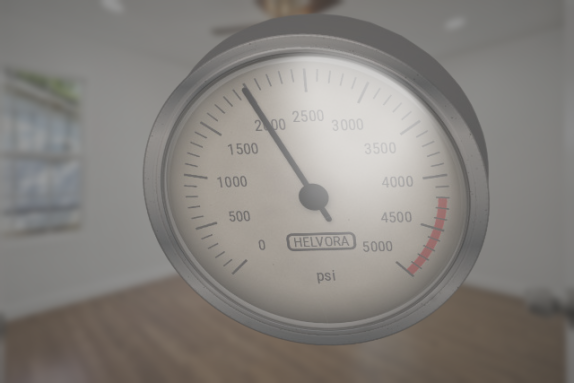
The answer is 2000 psi
